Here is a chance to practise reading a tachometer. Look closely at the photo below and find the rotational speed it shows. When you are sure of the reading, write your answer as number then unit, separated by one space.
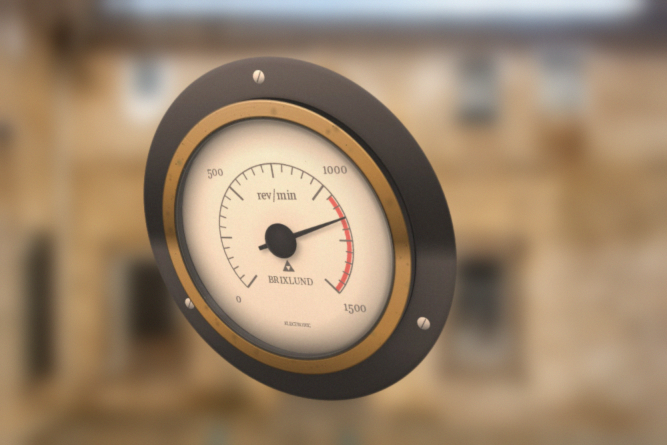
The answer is 1150 rpm
